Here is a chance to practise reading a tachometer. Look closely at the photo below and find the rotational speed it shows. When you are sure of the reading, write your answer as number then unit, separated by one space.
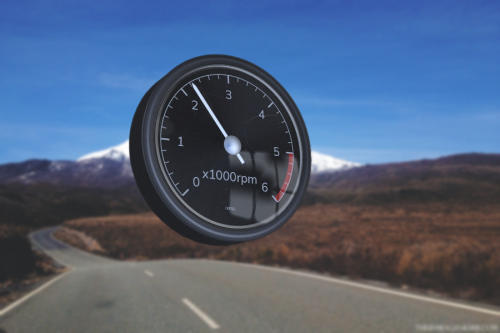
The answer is 2200 rpm
